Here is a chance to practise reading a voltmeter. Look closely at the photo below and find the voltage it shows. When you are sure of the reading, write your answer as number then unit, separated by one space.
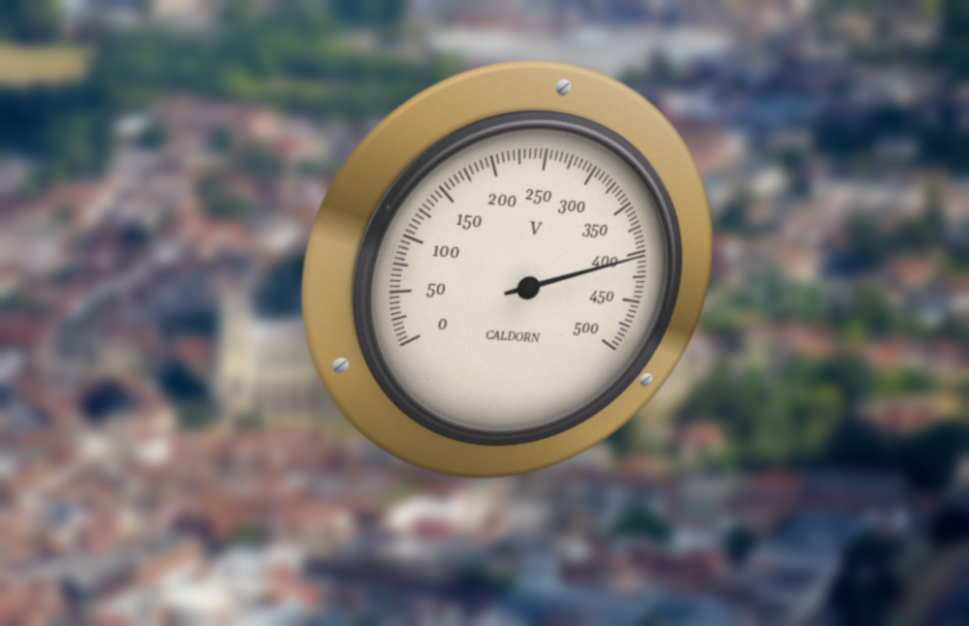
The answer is 400 V
